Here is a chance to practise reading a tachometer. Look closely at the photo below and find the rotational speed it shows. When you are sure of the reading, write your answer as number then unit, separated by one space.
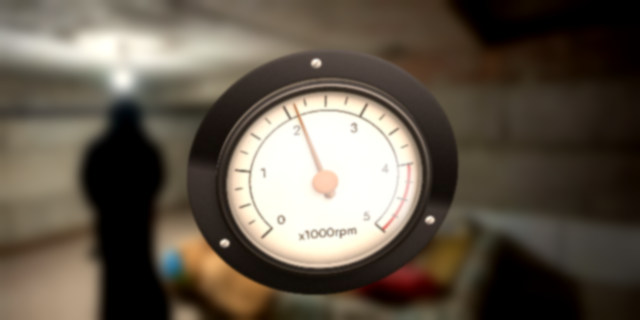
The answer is 2125 rpm
